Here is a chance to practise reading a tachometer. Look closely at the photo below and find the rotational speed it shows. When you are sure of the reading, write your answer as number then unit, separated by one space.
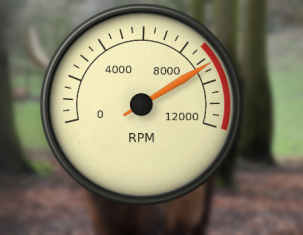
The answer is 9250 rpm
